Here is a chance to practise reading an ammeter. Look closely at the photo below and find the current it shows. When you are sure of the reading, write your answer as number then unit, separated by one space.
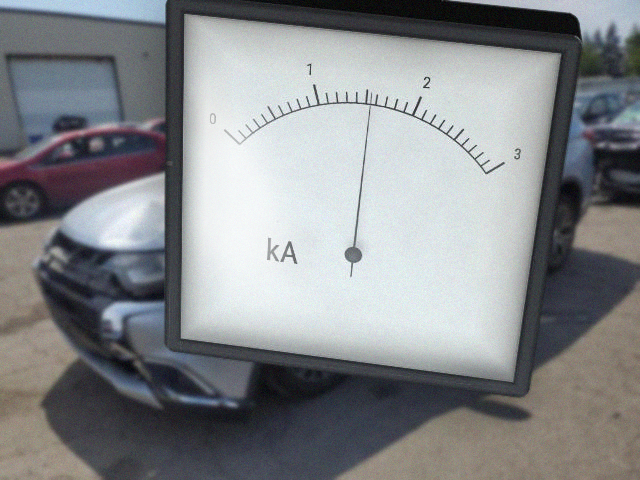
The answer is 1.55 kA
